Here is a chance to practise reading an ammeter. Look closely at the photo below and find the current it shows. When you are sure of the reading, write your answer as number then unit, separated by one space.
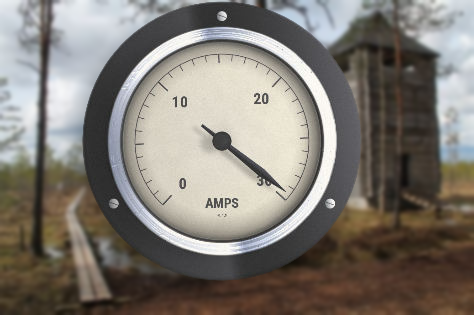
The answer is 29.5 A
